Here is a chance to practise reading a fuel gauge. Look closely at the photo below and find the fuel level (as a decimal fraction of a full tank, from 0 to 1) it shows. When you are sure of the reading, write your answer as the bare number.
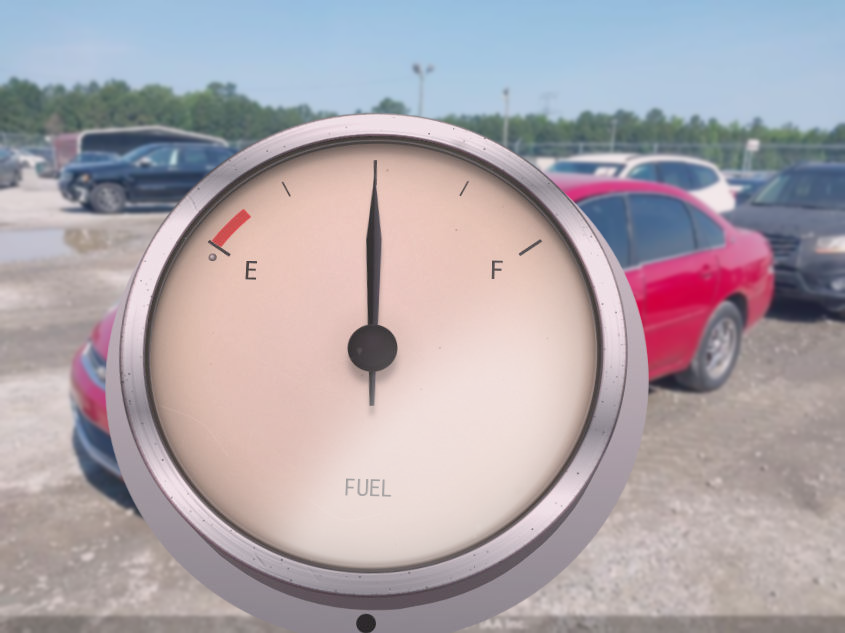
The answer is 0.5
